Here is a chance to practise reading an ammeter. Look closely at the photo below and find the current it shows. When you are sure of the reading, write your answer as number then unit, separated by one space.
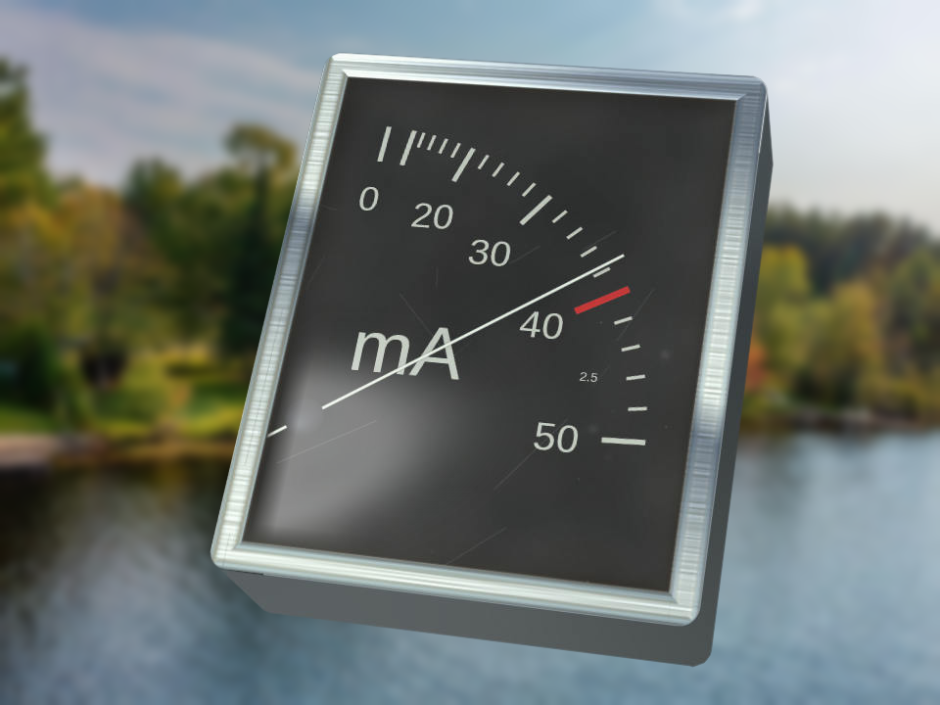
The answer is 38 mA
